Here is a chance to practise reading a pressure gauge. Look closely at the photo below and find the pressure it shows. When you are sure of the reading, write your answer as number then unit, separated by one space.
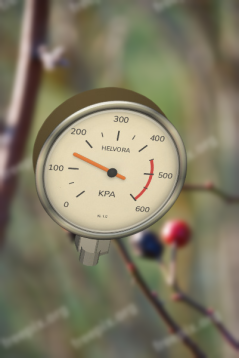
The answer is 150 kPa
